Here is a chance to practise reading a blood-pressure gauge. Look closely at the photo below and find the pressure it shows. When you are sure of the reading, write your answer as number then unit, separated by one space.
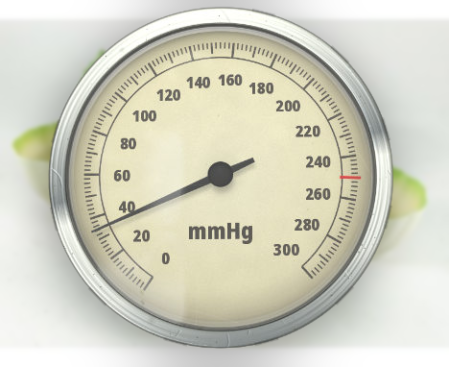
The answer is 34 mmHg
